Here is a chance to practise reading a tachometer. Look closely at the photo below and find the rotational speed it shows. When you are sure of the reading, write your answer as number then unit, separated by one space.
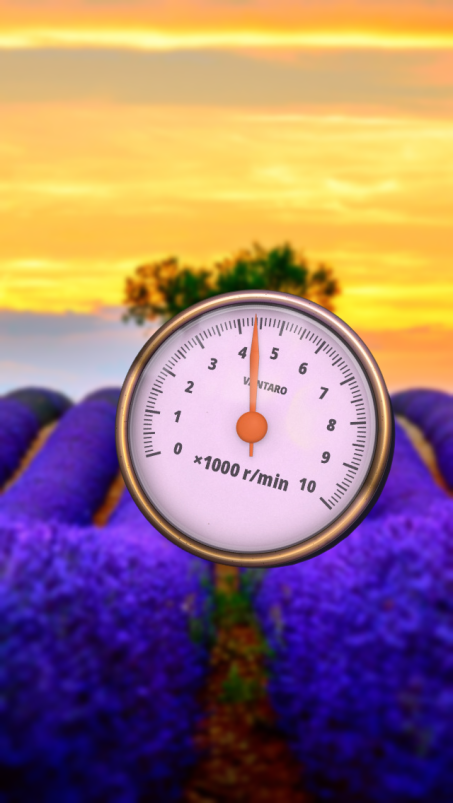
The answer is 4400 rpm
